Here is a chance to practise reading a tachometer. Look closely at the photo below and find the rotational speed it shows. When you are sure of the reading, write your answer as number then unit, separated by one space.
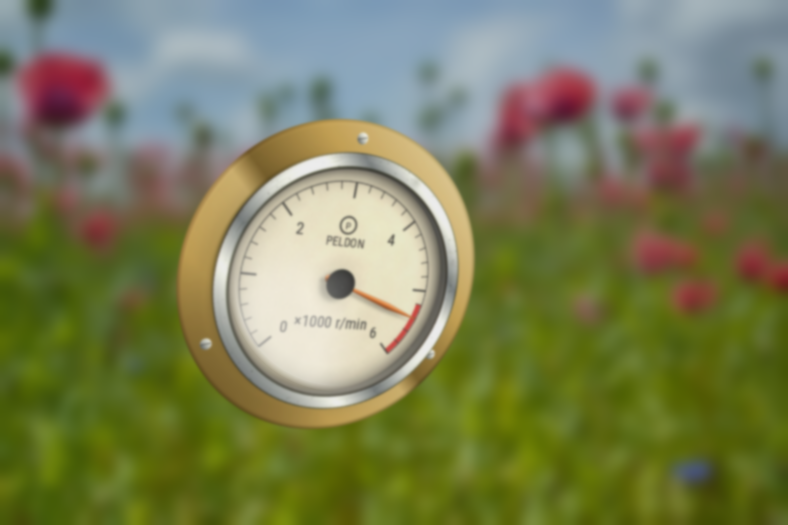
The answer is 5400 rpm
